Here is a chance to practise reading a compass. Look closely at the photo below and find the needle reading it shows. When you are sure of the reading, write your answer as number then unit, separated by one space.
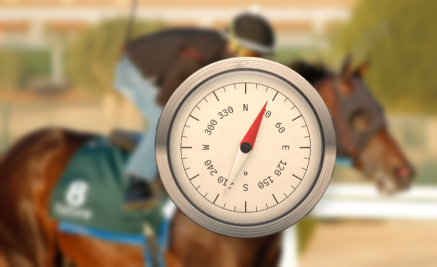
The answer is 25 °
